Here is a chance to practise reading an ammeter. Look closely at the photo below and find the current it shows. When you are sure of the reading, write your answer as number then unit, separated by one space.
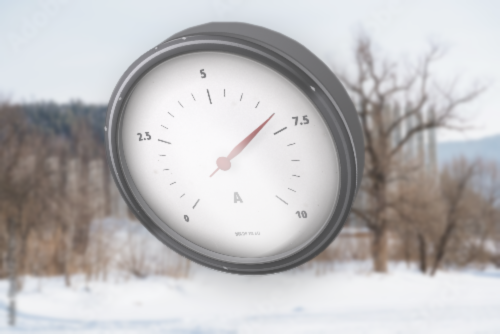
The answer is 7 A
